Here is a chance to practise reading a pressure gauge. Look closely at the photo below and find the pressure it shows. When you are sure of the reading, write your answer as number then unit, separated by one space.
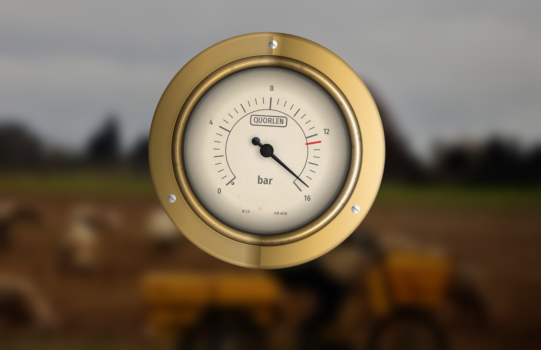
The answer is 15.5 bar
